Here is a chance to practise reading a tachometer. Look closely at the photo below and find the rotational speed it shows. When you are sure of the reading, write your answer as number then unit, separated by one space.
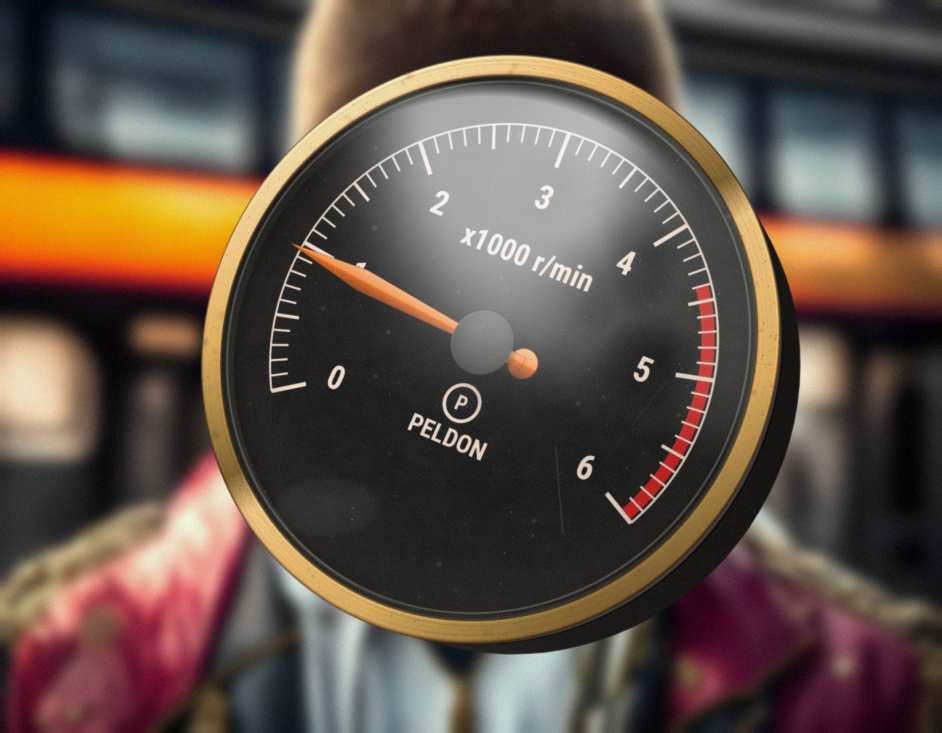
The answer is 950 rpm
